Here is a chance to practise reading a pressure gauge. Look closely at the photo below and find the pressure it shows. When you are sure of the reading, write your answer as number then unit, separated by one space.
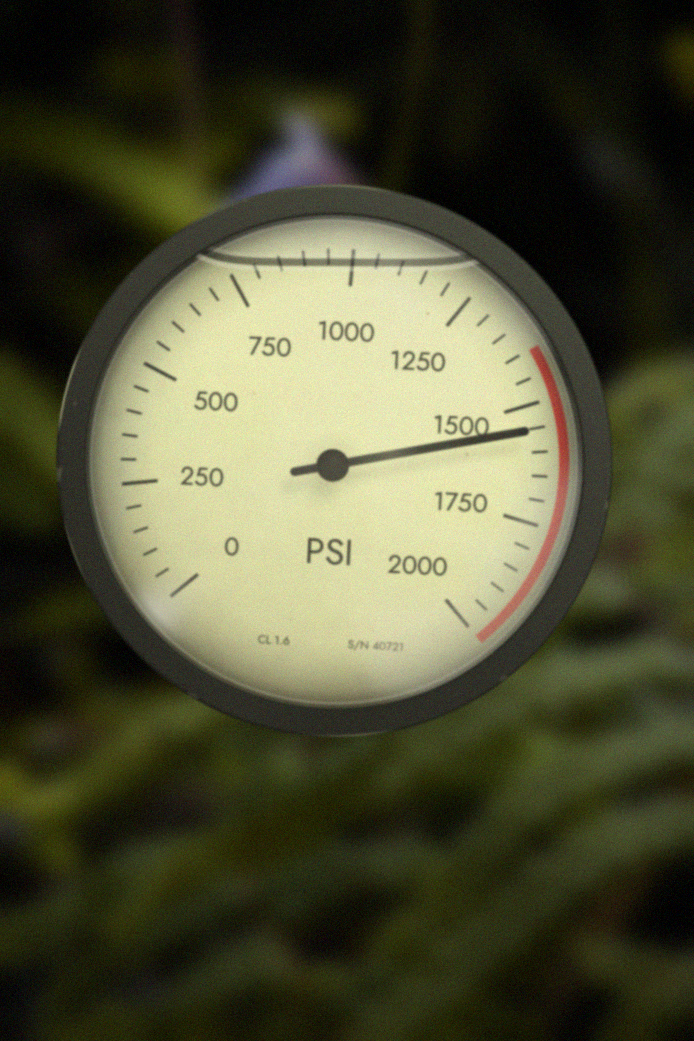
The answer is 1550 psi
